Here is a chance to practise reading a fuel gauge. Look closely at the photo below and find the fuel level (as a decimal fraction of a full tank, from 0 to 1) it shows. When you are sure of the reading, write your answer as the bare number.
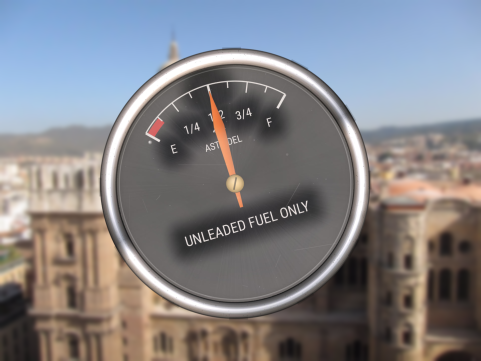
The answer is 0.5
